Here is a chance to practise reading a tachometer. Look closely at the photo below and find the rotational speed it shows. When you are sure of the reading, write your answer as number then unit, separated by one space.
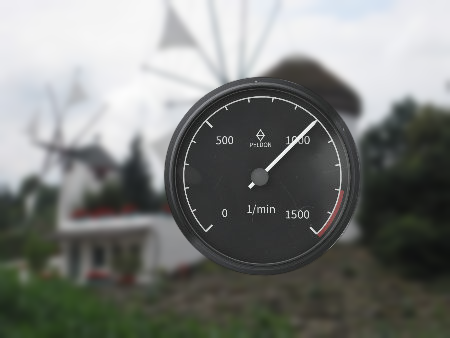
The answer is 1000 rpm
